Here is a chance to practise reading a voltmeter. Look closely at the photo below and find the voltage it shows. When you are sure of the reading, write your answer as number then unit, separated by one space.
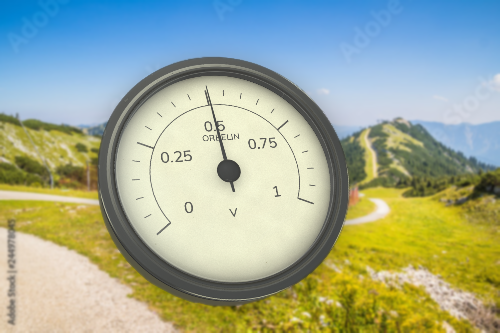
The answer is 0.5 V
